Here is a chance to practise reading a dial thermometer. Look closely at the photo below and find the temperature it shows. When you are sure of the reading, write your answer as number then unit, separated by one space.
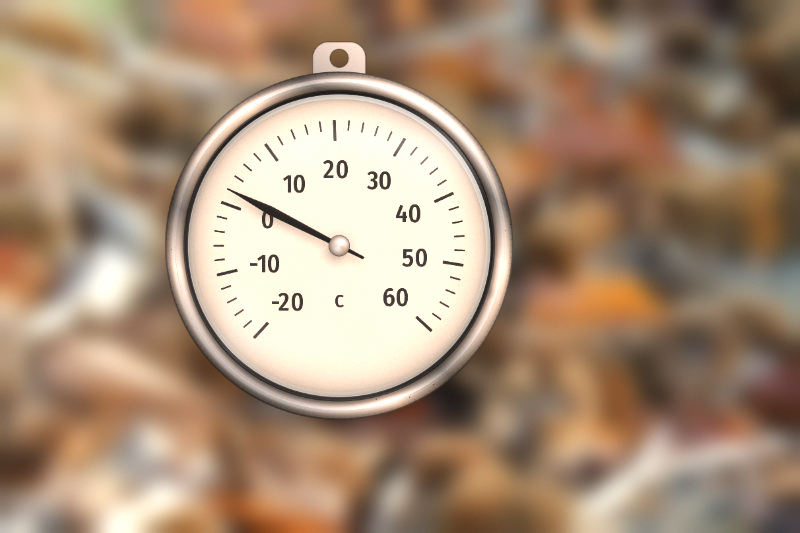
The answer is 2 °C
